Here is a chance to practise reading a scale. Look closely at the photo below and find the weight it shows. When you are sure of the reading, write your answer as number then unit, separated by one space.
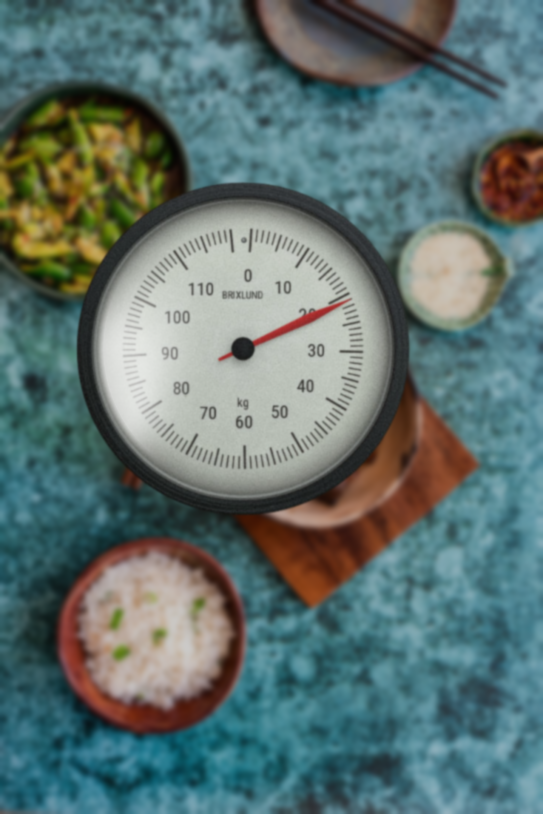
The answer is 21 kg
